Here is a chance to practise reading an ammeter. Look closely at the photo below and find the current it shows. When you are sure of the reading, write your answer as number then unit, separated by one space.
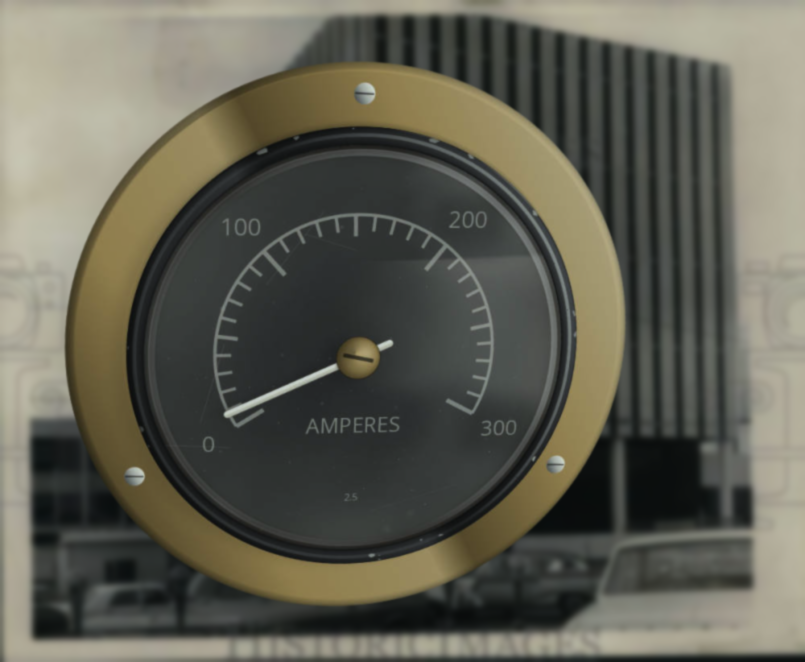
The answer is 10 A
